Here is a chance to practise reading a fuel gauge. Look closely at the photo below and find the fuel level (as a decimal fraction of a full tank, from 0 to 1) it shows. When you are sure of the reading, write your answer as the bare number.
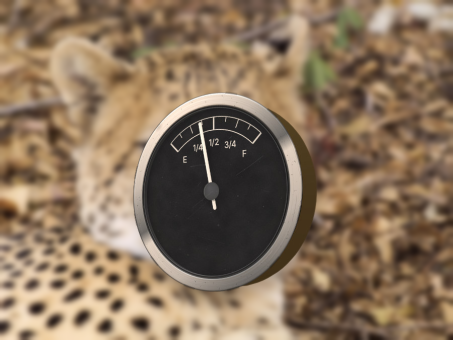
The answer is 0.375
